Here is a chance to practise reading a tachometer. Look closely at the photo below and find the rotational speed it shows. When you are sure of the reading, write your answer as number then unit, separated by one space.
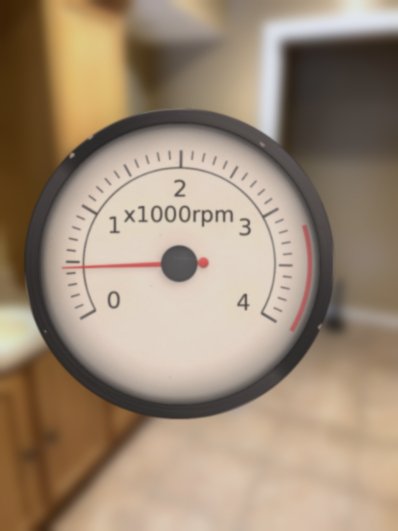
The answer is 450 rpm
